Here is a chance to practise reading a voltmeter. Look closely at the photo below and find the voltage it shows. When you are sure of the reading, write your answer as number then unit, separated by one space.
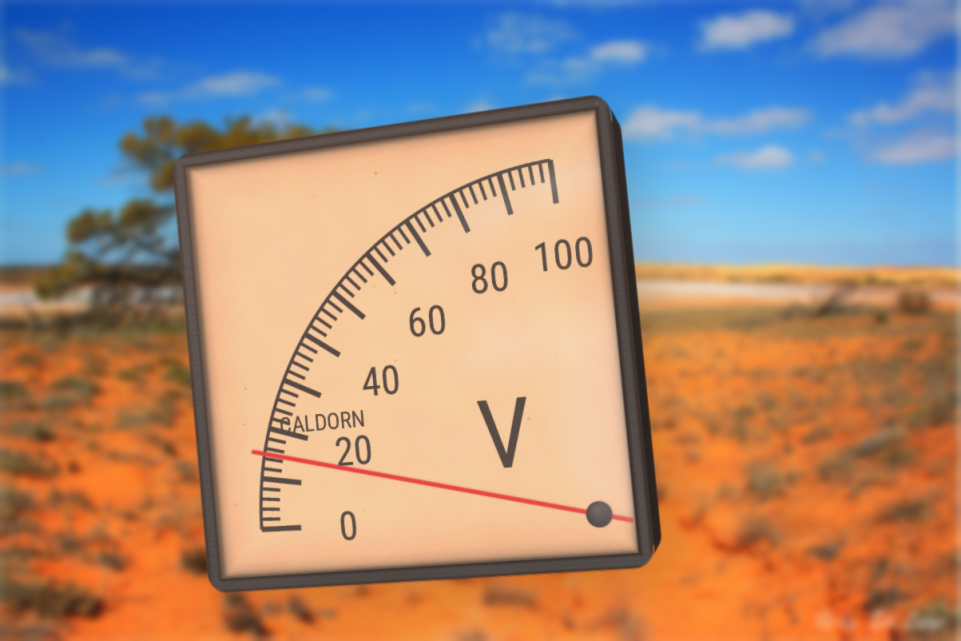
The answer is 15 V
